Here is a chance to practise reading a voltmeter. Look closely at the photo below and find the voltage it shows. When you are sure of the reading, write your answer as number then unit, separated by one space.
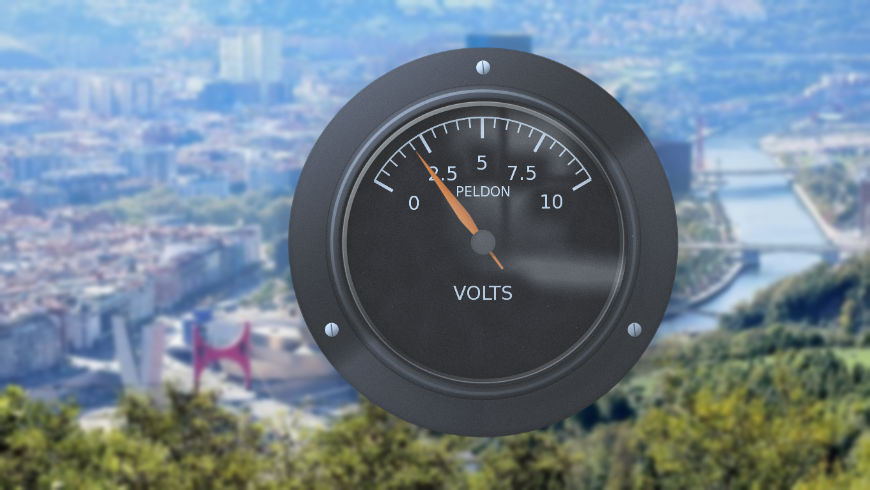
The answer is 2 V
